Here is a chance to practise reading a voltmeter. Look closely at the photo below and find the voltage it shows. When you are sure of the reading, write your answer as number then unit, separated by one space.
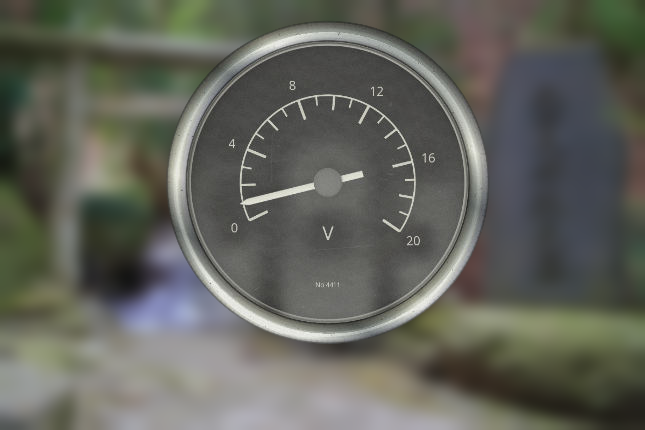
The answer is 1 V
